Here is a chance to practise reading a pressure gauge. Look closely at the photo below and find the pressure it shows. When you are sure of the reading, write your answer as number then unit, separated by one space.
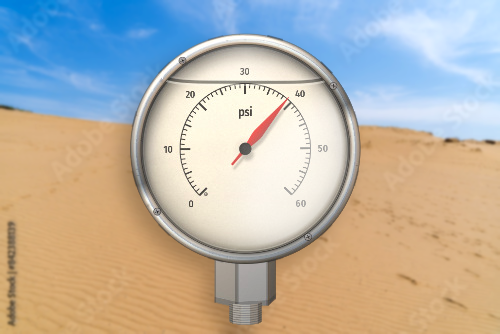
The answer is 39 psi
